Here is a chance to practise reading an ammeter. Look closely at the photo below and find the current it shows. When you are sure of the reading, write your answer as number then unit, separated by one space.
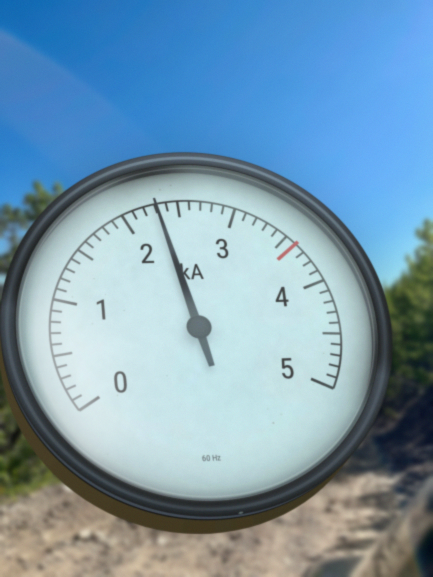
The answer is 2.3 kA
